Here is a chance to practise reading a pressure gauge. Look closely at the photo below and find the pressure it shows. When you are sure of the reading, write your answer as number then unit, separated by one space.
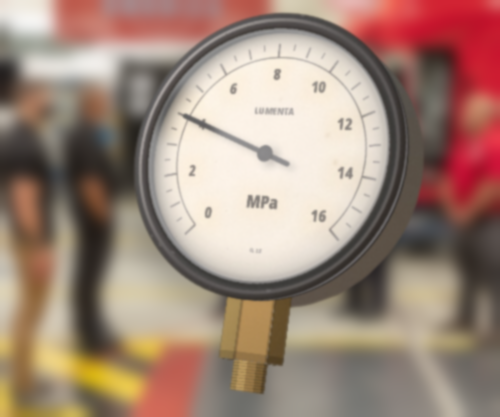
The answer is 4 MPa
